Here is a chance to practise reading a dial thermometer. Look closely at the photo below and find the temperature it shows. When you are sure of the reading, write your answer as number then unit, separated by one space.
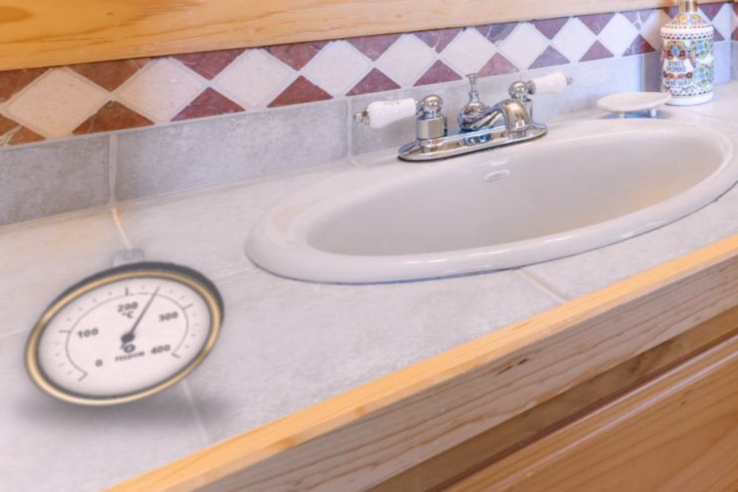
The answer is 240 °C
